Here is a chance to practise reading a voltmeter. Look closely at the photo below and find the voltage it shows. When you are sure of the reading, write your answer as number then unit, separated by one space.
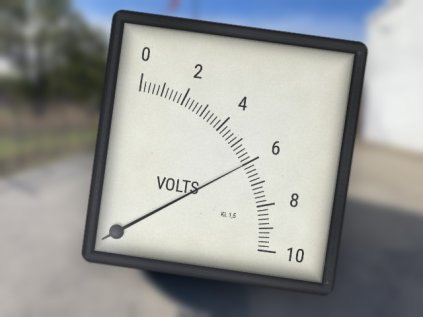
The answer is 6 V
